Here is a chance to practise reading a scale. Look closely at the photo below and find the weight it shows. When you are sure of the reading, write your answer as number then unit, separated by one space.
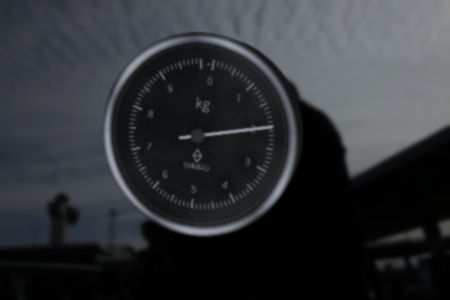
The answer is 2 kg
